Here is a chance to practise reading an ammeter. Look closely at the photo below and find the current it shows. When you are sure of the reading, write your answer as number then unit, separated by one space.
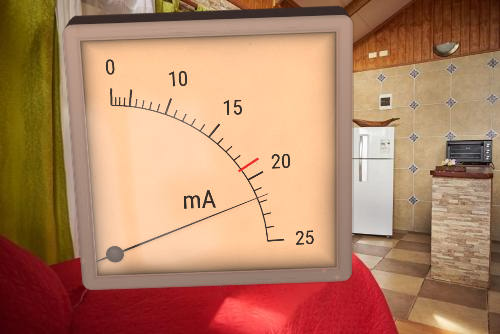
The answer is 21.5 mA
